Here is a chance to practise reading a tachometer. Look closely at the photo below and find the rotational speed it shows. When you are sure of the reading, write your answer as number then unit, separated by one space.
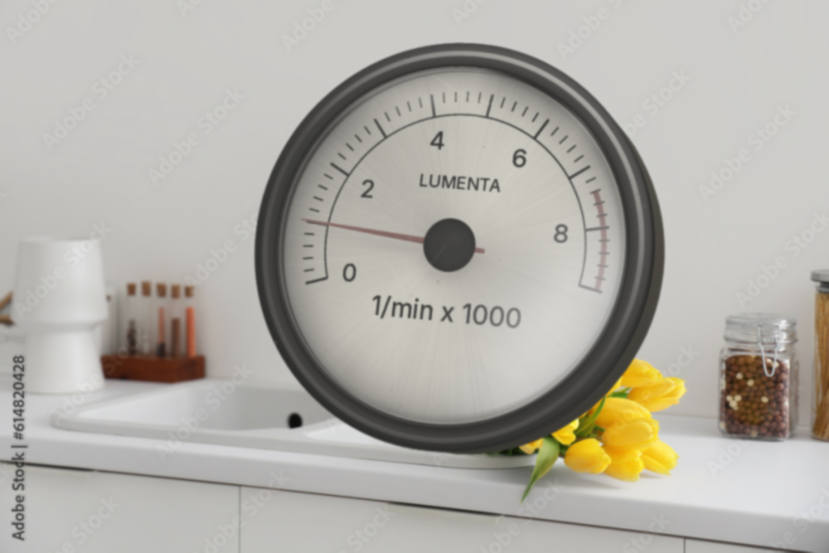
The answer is 1000 rpm
